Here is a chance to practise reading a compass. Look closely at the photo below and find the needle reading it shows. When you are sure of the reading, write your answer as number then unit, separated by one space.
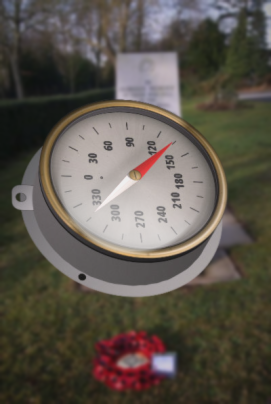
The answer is 135 °
